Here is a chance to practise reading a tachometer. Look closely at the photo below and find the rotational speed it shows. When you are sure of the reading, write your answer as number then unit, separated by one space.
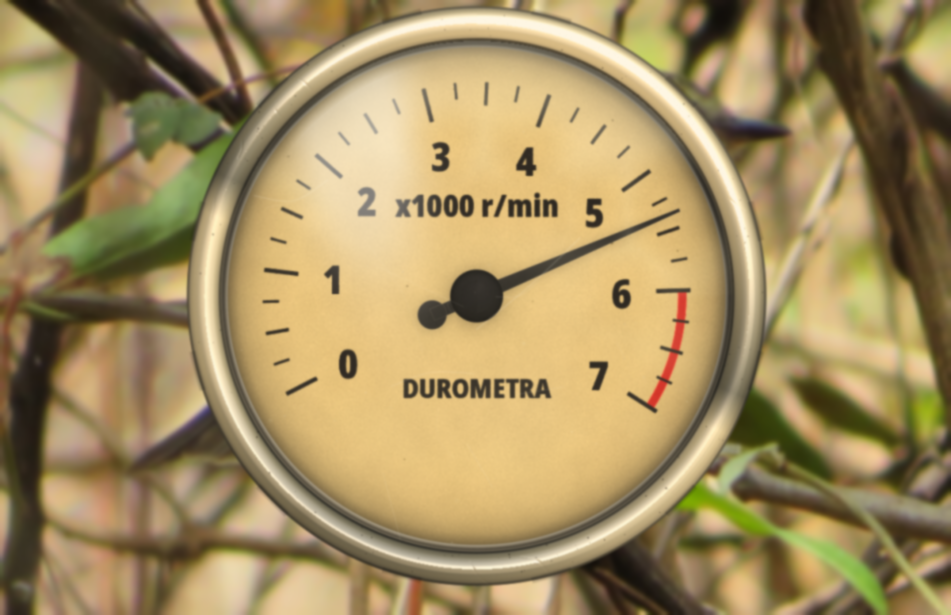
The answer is 5375 rpm
